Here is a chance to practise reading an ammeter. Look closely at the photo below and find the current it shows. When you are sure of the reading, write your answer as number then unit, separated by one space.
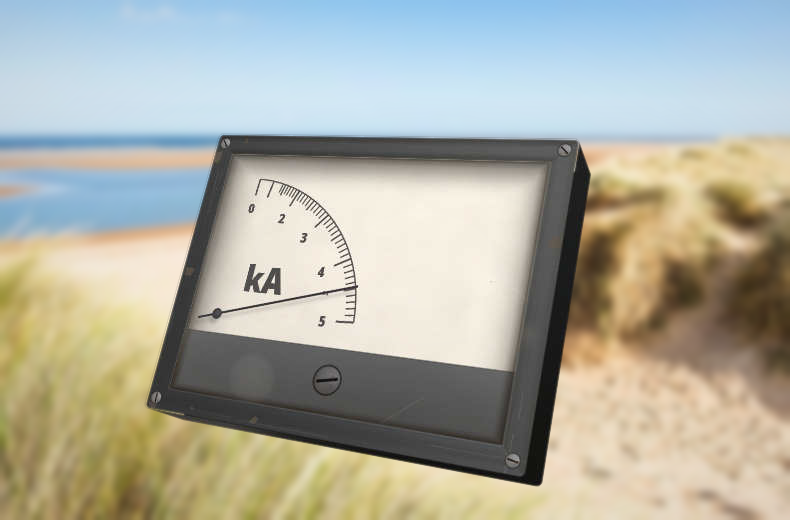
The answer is 4.5 kA
